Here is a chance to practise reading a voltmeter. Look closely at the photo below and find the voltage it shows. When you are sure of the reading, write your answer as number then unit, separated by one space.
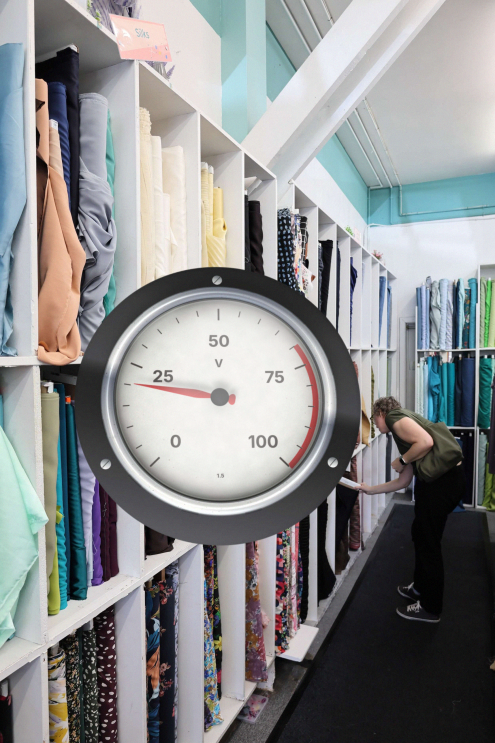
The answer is 20 V
